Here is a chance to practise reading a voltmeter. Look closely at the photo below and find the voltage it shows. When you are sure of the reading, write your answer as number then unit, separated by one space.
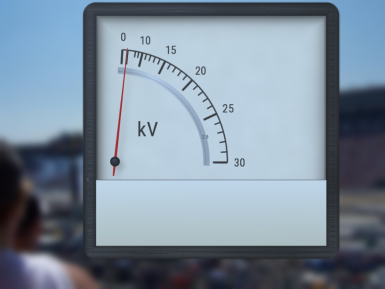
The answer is 5 kV
